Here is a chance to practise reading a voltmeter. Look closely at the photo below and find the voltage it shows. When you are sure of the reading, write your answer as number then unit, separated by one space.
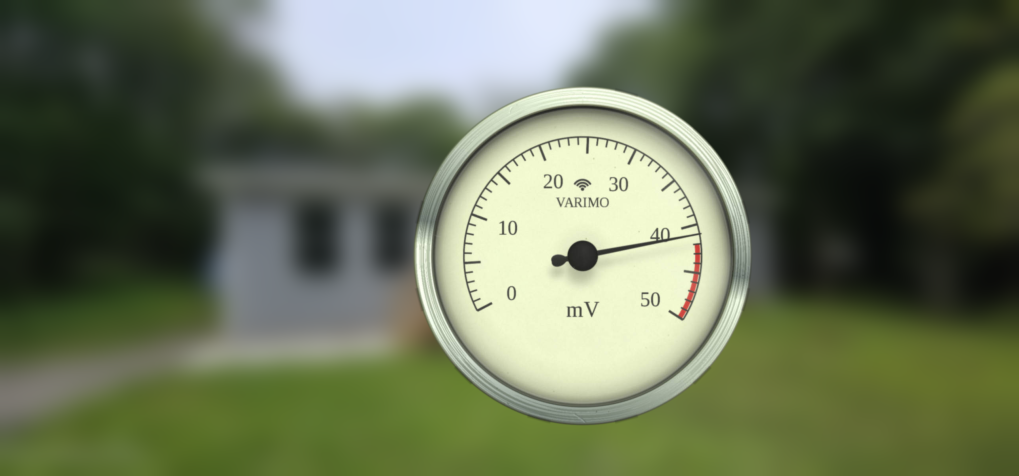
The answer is 41 mV
